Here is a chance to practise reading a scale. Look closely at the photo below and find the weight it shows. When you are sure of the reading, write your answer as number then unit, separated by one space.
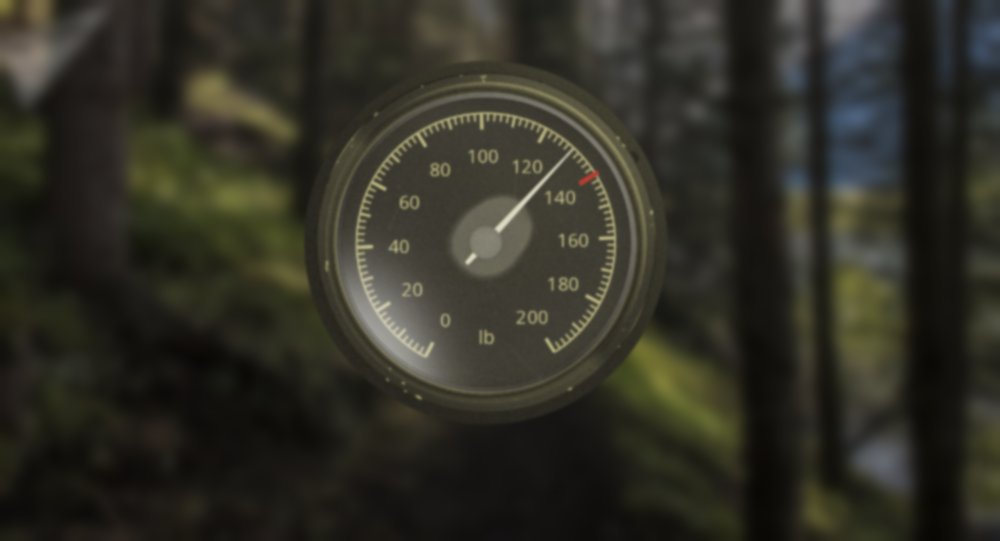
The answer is 130 lb
